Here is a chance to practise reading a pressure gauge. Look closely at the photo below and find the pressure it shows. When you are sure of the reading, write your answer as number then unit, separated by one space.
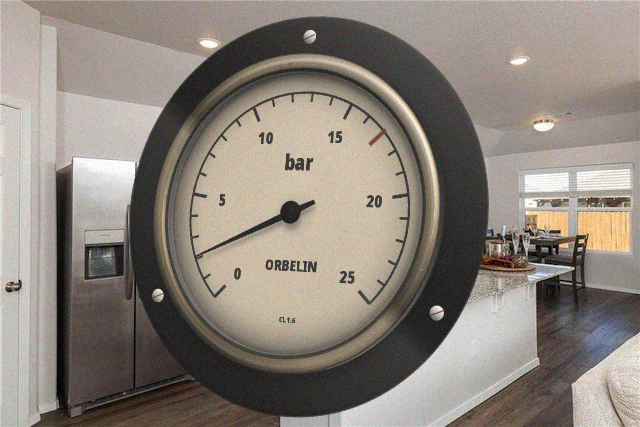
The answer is 2 bar
